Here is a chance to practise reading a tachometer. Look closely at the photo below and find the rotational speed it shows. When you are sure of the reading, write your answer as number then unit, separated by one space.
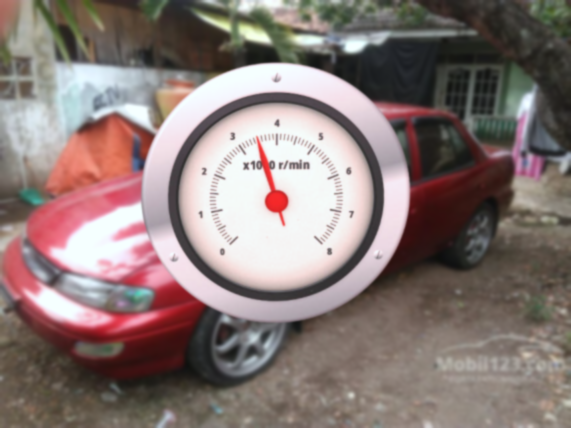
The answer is 3500 rpm
